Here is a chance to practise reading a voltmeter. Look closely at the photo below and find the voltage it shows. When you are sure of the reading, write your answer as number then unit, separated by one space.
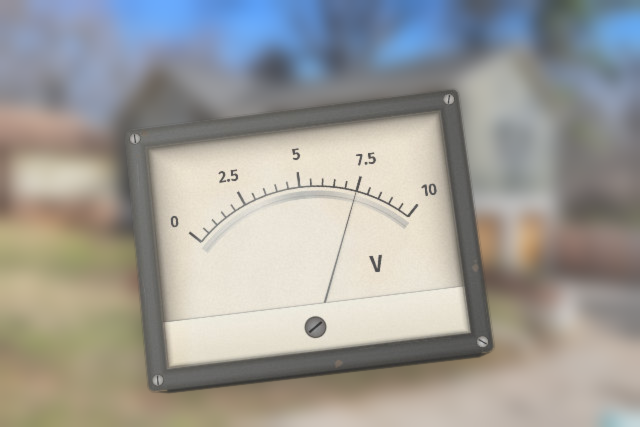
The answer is 7.5 V
